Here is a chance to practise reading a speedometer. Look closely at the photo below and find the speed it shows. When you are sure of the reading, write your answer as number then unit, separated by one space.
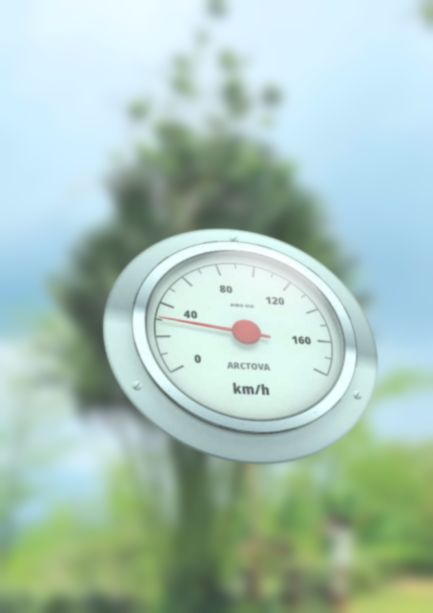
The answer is 30 km/h
